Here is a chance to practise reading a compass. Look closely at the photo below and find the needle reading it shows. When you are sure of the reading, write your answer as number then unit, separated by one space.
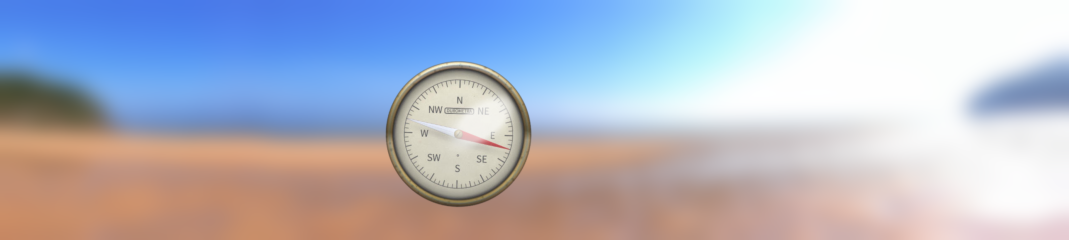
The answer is 105 °
